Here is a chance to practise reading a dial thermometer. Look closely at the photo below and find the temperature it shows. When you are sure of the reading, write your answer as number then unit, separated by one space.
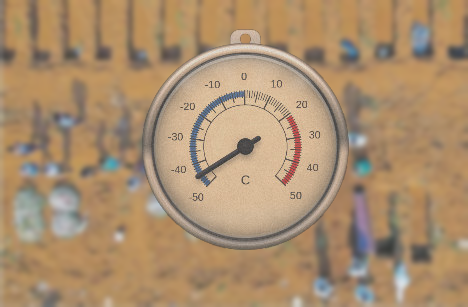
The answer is -45 °C
